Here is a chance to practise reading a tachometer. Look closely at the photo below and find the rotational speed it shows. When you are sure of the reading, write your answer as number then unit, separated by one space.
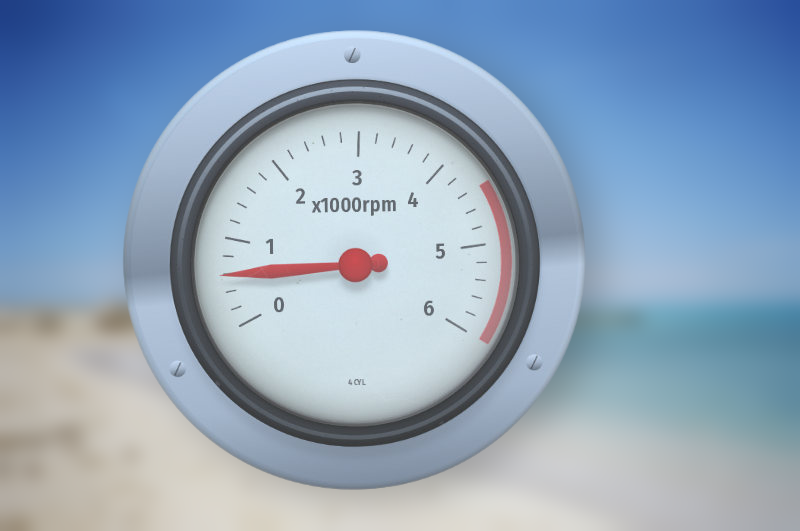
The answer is 600 rpm
